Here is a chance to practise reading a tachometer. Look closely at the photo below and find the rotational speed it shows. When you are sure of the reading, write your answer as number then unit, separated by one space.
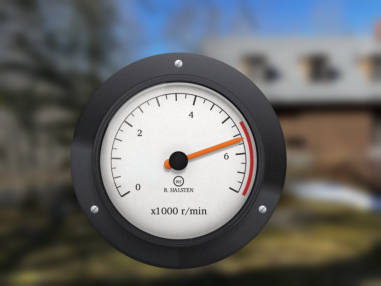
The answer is 5625 rpm
